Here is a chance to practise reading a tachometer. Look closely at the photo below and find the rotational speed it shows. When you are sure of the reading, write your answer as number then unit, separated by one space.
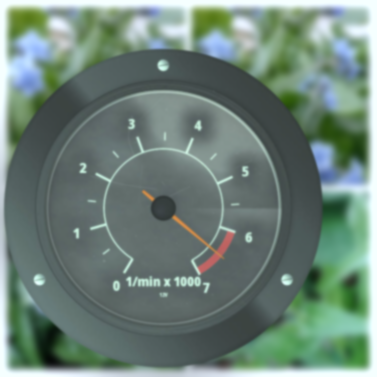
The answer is 6500 rpm
